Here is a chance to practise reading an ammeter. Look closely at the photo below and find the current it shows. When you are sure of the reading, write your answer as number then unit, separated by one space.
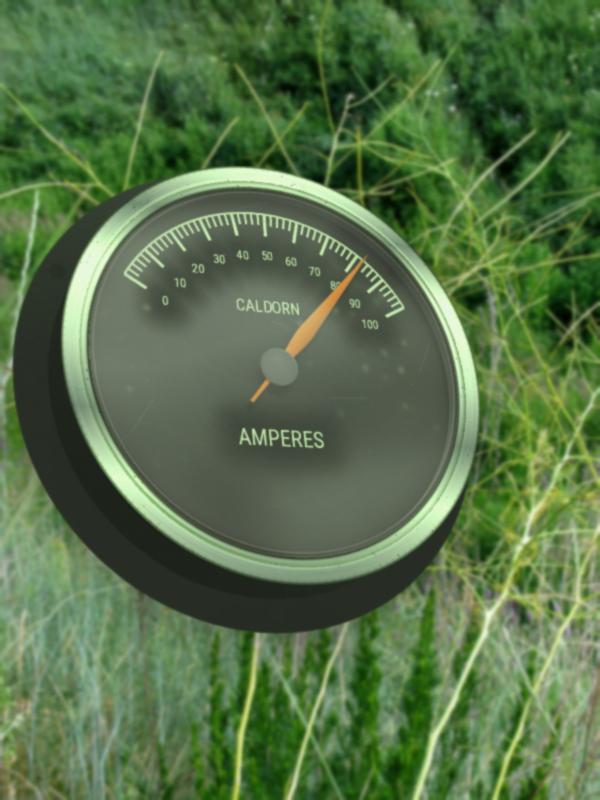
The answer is 82 A
